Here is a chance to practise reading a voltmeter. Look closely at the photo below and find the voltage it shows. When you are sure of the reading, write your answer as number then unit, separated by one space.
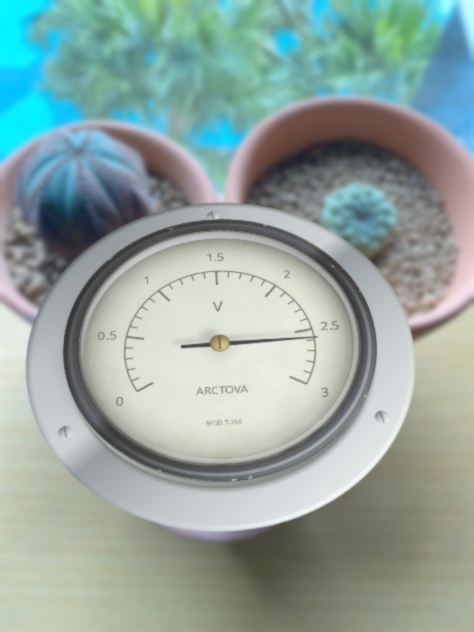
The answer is 2.6 V
